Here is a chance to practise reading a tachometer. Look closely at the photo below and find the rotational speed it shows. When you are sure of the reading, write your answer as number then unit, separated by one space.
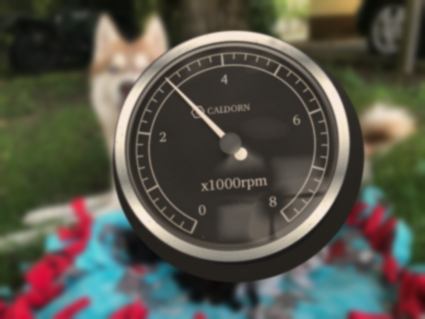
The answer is 3000 rpm
